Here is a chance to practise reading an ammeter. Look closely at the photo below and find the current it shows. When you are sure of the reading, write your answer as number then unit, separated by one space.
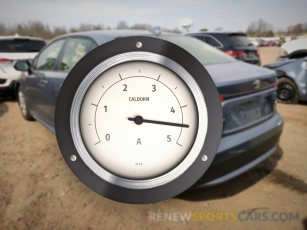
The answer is 4.5 A
